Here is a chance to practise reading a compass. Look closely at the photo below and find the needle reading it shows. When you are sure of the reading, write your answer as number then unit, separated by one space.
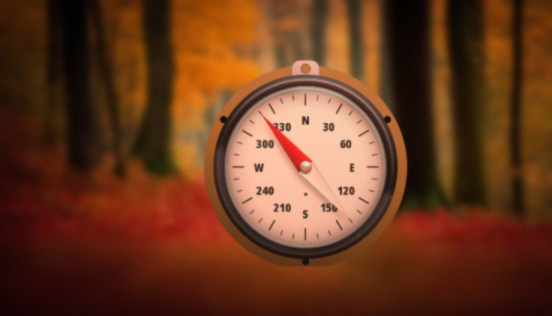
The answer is 320 °
